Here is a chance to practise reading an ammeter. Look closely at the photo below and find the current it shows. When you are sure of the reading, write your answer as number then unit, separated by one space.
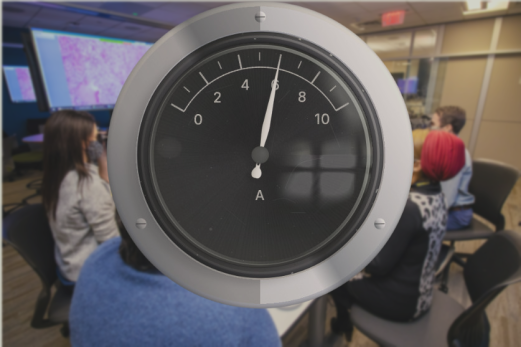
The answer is 6 A
